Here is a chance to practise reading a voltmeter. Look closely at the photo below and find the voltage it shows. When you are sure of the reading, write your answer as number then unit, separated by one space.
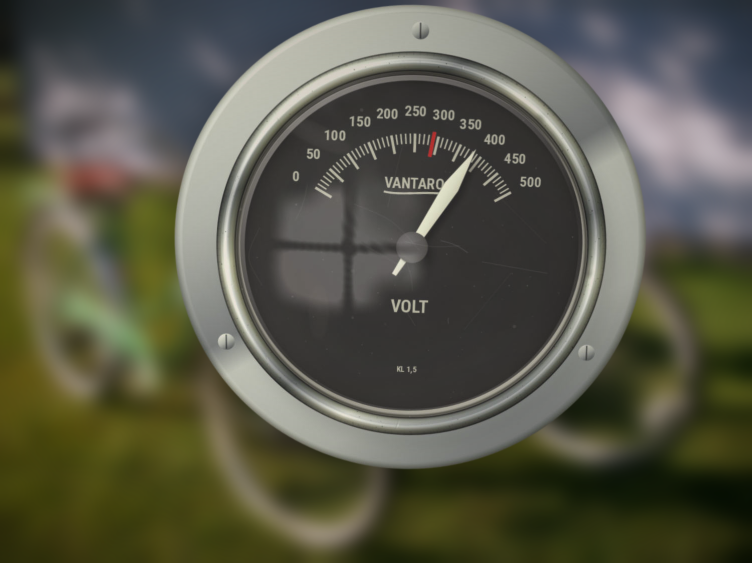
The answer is 380 V
